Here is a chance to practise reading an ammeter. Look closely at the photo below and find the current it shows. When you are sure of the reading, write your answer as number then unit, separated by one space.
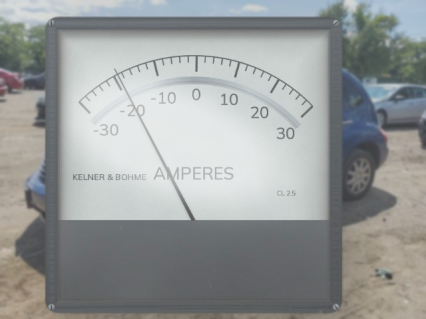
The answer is -19 A
